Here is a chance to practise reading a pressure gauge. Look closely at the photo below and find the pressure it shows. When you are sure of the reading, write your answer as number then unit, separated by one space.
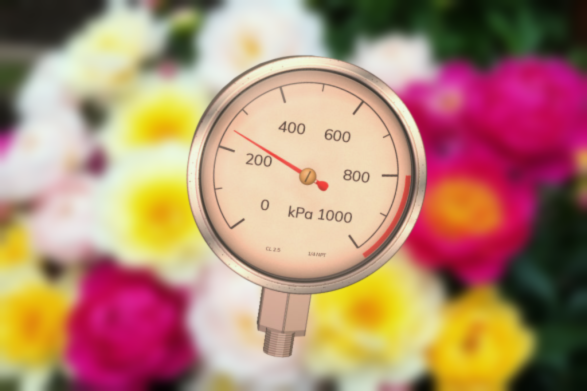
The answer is 250 kPa
